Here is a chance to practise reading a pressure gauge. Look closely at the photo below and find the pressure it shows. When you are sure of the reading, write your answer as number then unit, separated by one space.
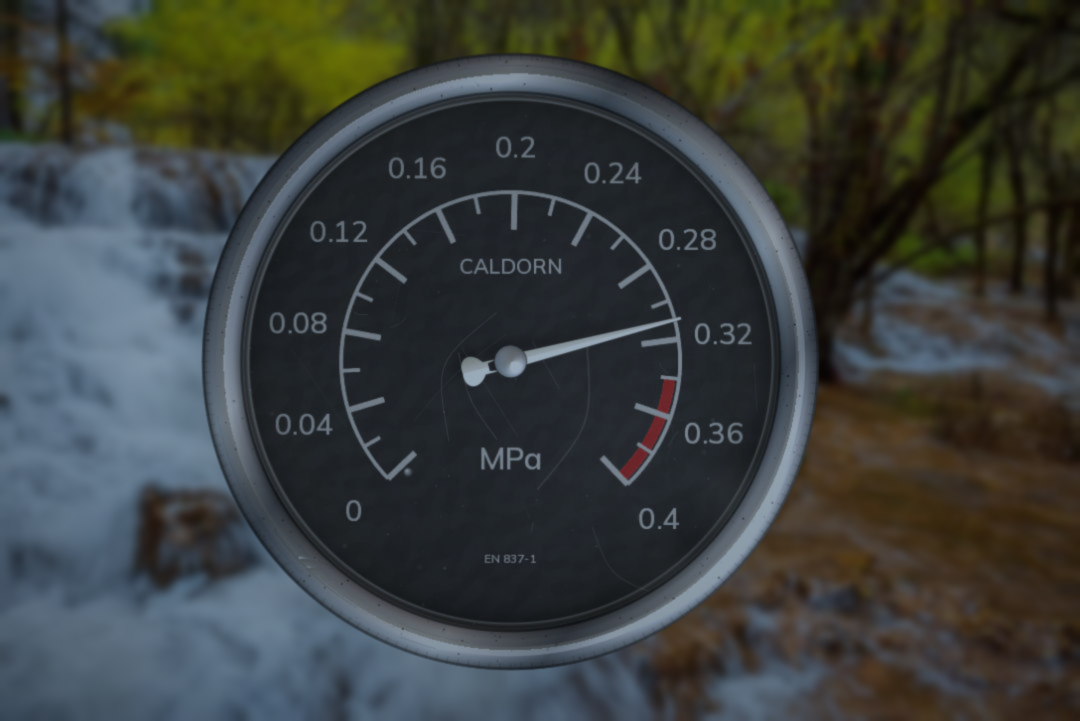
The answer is 0.31 MPa
